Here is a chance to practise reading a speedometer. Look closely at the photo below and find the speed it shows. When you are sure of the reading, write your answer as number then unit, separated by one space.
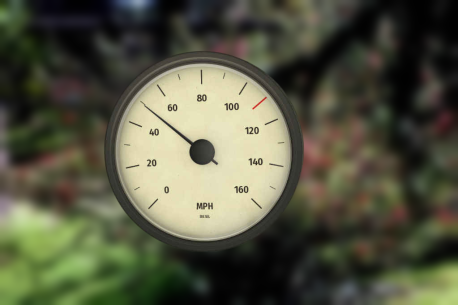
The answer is 50 mph
